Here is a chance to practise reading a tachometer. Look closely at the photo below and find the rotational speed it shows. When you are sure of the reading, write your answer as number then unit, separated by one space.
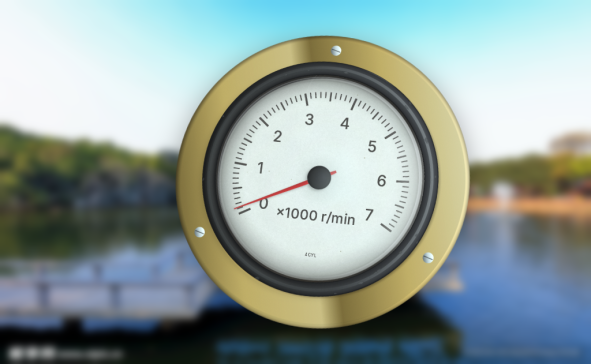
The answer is 100 rpm
